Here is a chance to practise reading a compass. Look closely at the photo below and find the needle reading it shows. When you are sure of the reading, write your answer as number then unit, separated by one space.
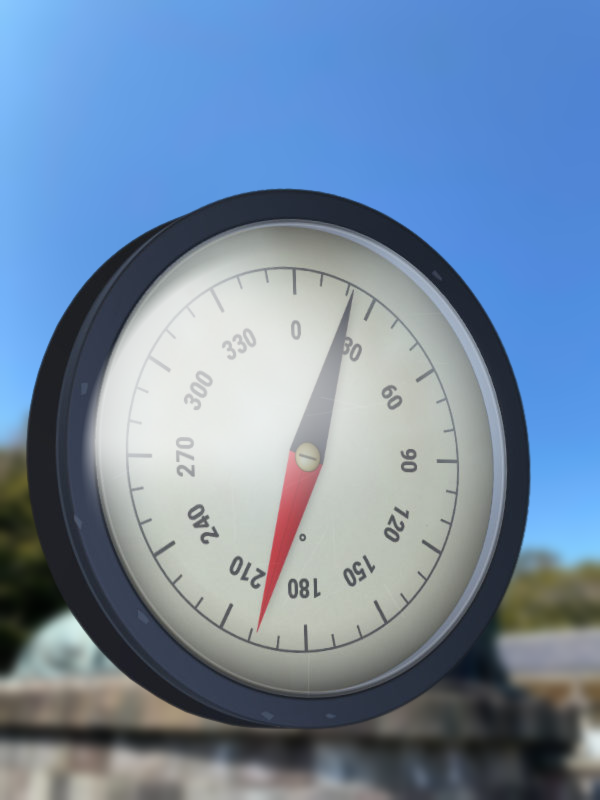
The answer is 200 °
